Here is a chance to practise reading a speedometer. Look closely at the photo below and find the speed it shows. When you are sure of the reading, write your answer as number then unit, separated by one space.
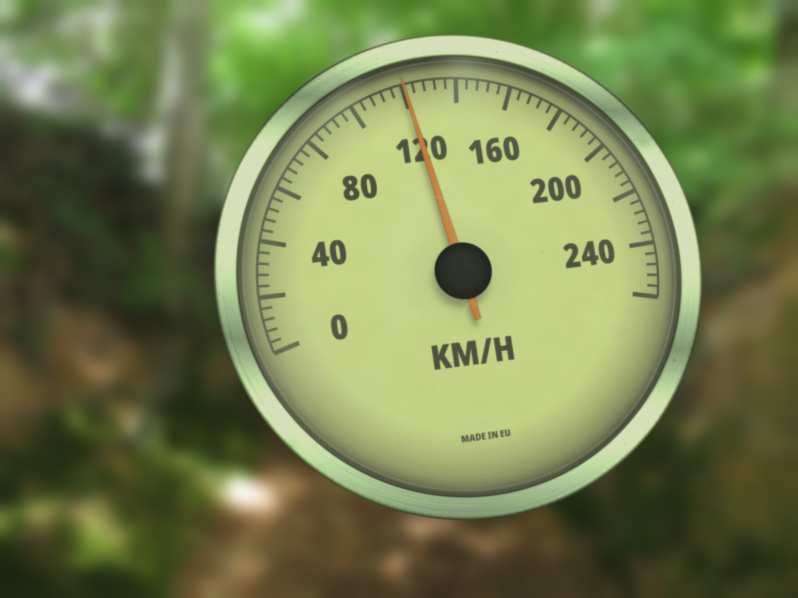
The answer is 120 km/h
